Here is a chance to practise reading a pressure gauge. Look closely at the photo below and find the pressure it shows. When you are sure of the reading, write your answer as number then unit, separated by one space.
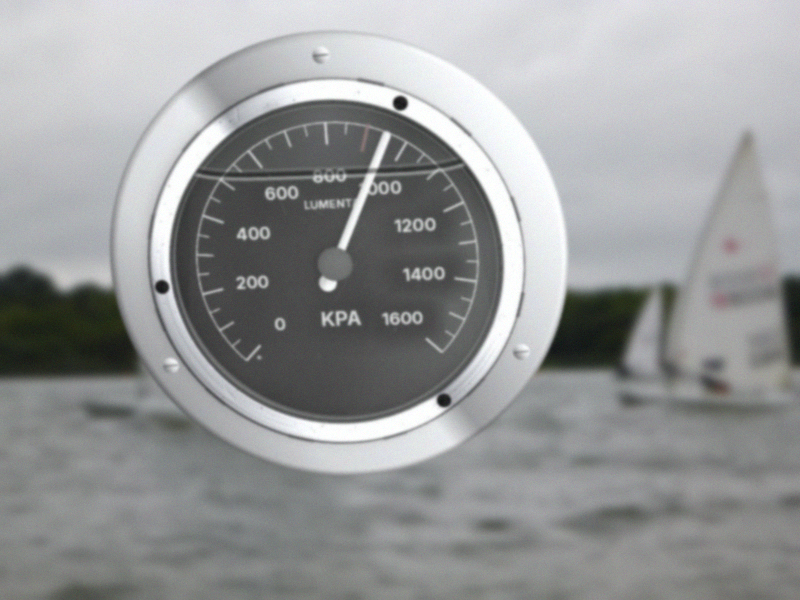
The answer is 950 kPa
